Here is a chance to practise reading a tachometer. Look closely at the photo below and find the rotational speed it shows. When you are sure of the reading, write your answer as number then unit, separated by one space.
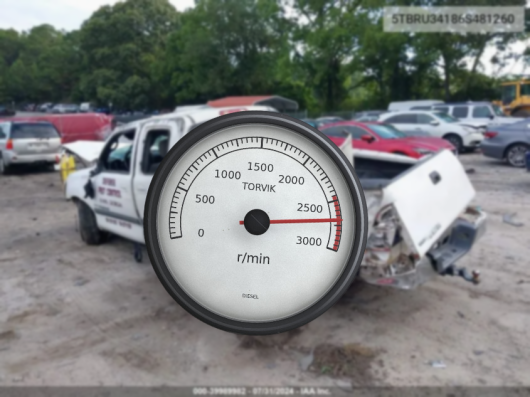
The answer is 2700 rpm
